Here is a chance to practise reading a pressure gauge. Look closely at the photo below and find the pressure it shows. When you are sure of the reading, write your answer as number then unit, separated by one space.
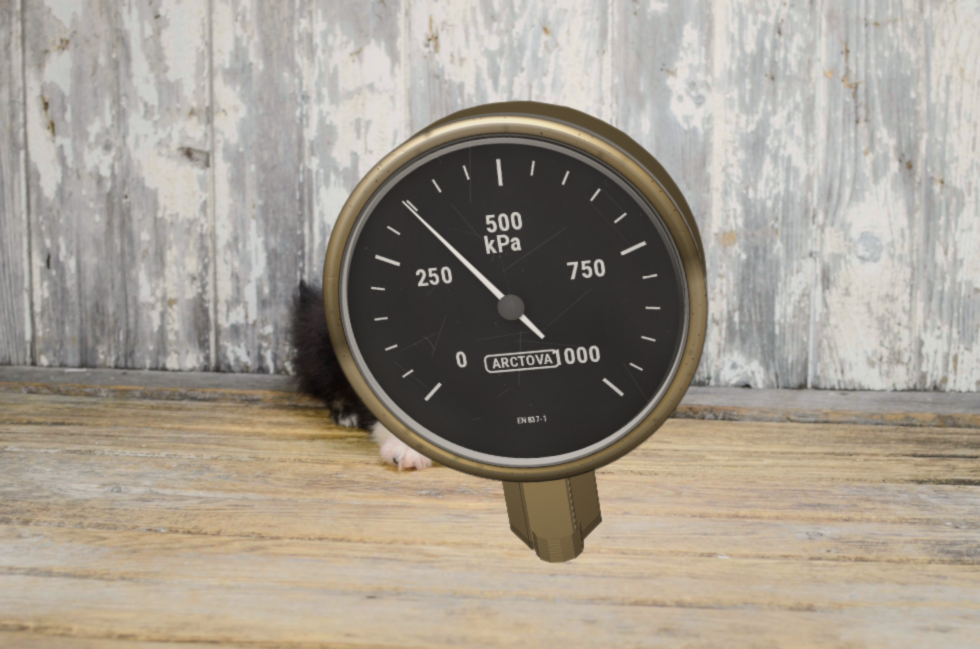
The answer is 350 kPa
